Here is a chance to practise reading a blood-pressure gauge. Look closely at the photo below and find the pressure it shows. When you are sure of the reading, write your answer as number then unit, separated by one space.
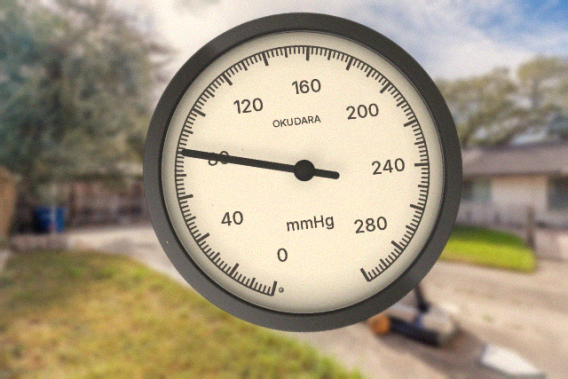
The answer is 80 mmHg
